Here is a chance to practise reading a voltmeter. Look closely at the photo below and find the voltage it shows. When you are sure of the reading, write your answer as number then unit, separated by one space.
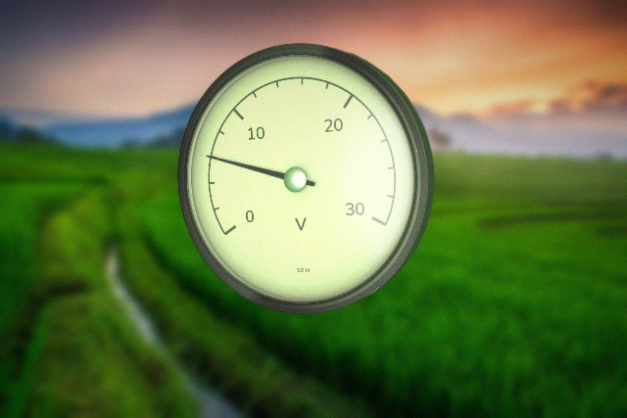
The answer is 6 V
